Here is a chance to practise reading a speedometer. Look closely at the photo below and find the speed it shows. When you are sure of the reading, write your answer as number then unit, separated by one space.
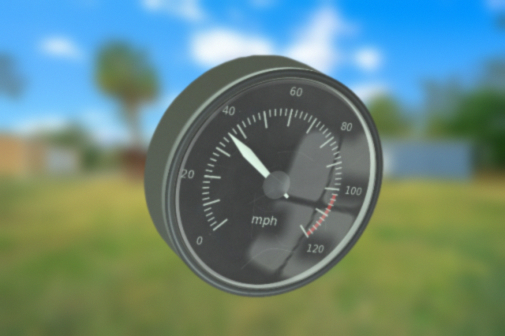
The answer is 36 mph
